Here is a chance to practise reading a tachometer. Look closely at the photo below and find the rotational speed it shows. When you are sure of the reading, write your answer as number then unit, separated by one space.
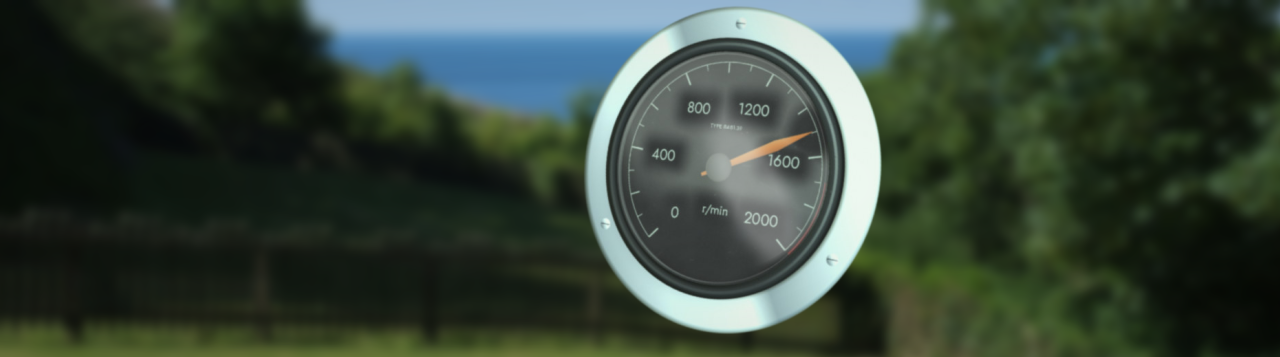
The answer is 1500 rpm
